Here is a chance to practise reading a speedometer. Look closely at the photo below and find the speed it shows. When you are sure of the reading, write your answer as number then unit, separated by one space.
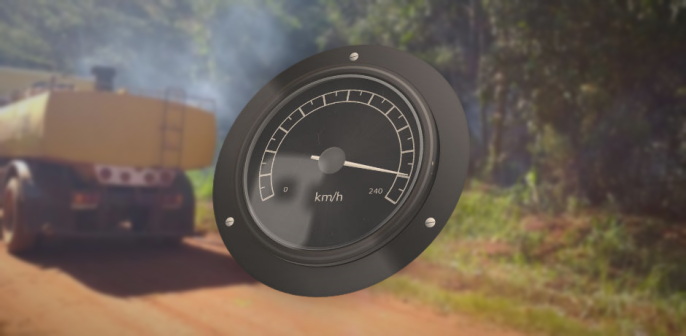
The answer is 220 km/h
